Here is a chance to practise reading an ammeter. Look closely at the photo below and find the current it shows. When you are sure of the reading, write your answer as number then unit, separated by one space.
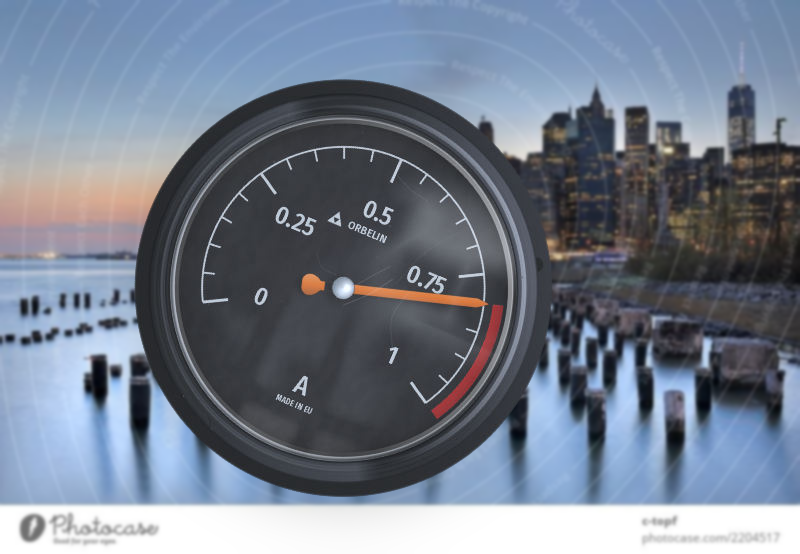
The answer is 0.8 A
